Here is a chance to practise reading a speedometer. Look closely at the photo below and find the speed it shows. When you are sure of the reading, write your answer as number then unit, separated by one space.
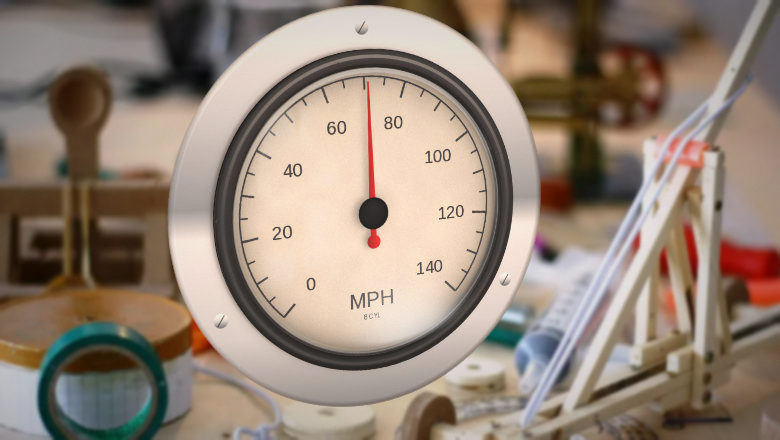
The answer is 70 mph
